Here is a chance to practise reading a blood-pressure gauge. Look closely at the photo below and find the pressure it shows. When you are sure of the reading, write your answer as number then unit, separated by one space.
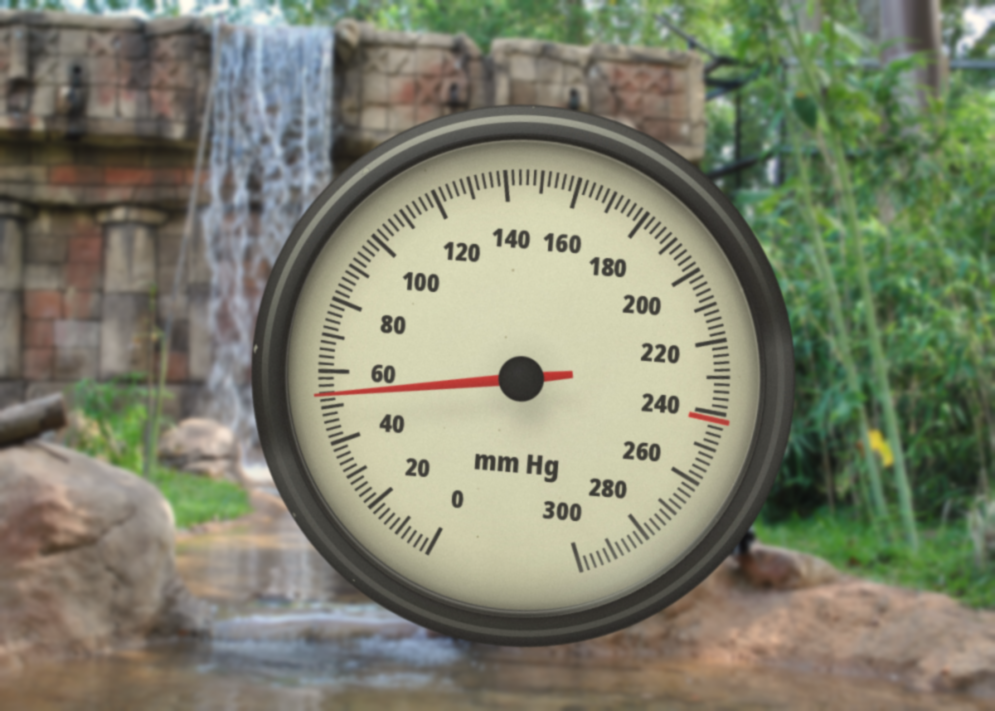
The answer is 54 mmHg
